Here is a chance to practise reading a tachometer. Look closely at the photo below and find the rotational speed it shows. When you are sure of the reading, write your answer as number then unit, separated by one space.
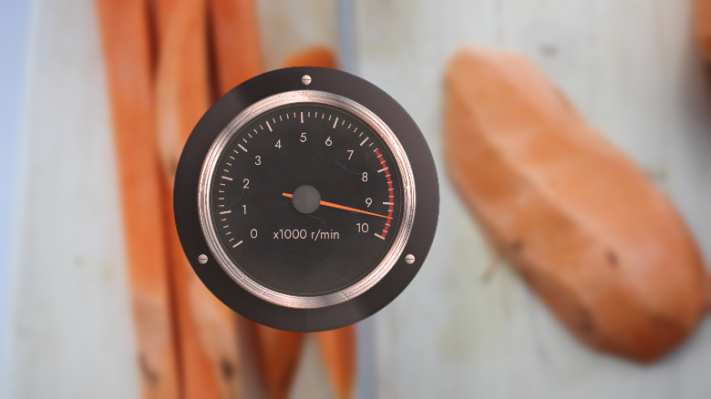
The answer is 9400 rpm
